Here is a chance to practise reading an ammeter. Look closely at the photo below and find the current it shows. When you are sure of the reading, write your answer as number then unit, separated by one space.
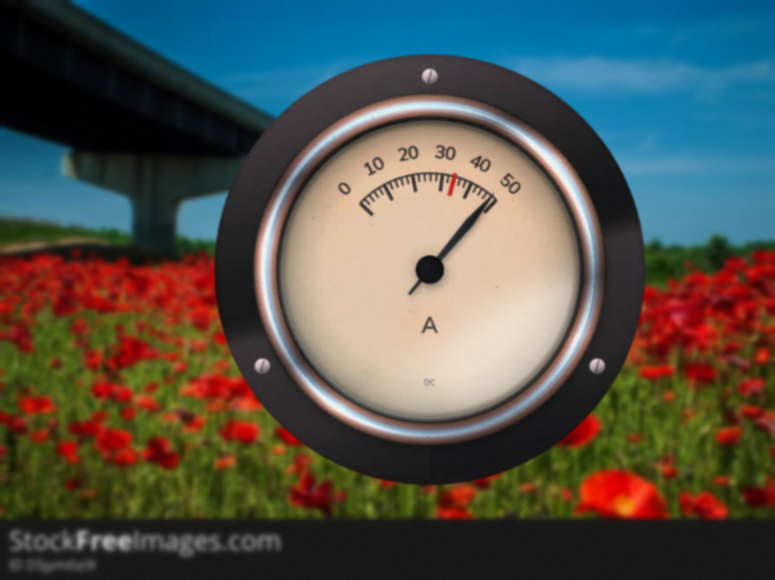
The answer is 48 A
